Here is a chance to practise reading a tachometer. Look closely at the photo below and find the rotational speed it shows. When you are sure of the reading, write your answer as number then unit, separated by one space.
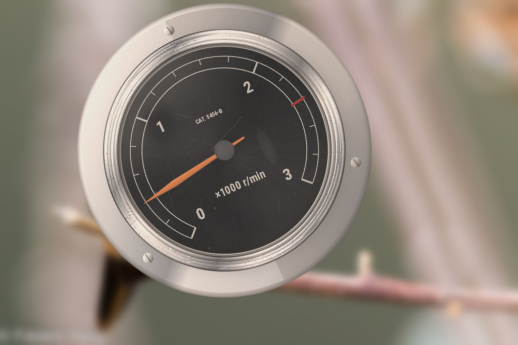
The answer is 400 rpm
